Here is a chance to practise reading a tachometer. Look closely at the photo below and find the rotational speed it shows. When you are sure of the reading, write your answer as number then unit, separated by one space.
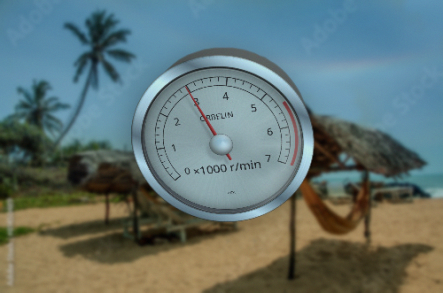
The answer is 3000 rpm
